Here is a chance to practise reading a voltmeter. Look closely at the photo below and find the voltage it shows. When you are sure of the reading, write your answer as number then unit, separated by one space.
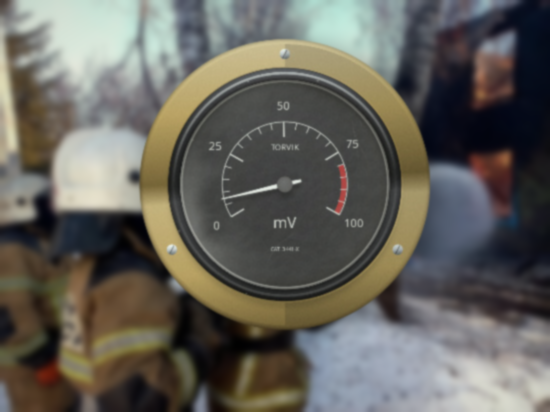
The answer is 7.5 mV
